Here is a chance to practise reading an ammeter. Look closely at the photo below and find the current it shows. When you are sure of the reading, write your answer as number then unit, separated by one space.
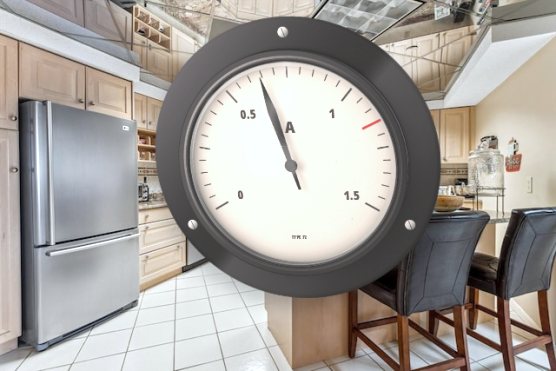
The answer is 0.65 A
